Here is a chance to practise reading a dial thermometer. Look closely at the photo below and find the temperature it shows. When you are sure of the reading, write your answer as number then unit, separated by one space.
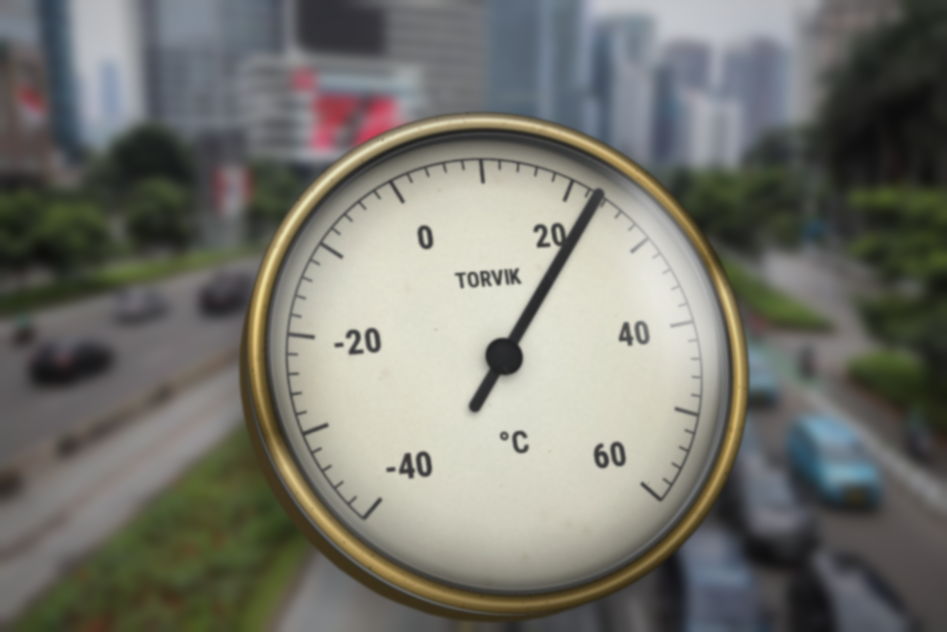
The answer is 23 °C
